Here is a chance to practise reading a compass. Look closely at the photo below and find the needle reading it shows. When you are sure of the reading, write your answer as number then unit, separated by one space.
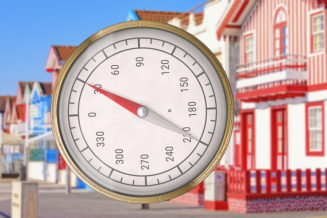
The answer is 30 °
